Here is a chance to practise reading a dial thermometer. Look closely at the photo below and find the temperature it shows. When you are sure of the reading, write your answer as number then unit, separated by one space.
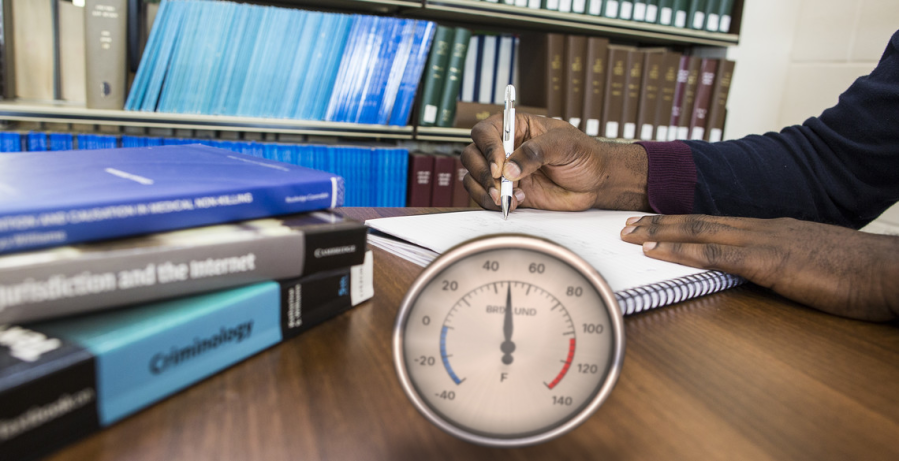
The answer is 48 °F
